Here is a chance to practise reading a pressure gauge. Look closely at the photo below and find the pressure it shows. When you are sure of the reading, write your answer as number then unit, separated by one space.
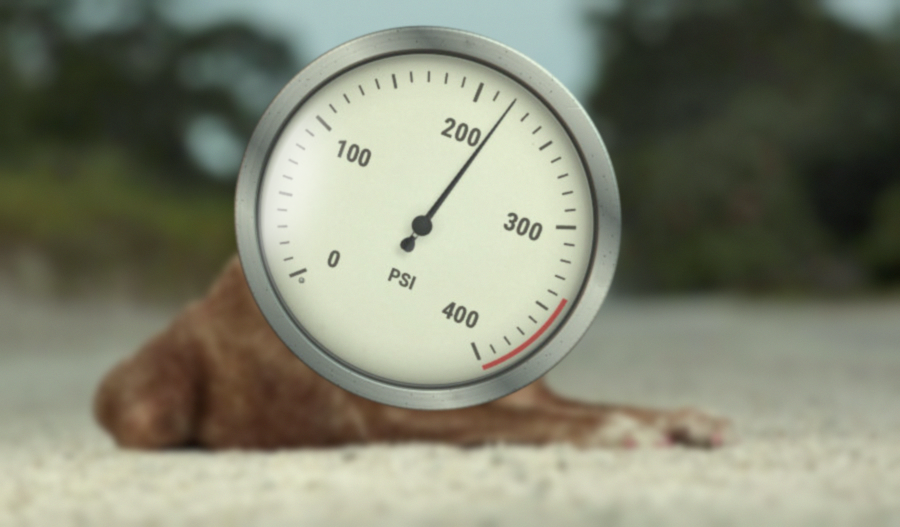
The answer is 220 psi
